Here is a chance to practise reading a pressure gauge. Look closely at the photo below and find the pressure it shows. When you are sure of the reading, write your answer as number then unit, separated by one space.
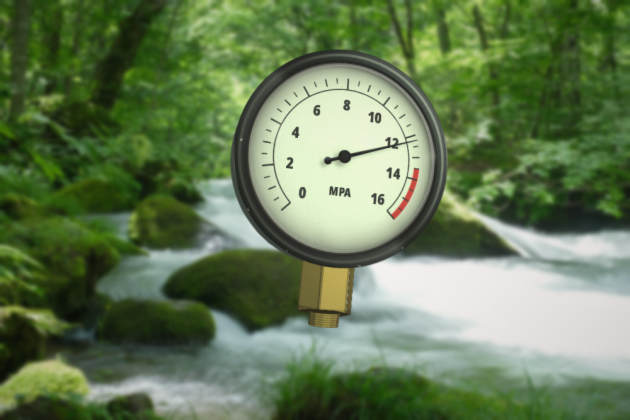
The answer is 12.25 MPa
